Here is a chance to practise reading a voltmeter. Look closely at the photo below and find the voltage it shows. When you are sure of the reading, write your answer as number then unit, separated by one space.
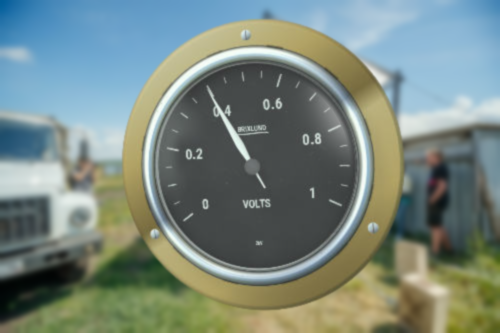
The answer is 0.4 V
